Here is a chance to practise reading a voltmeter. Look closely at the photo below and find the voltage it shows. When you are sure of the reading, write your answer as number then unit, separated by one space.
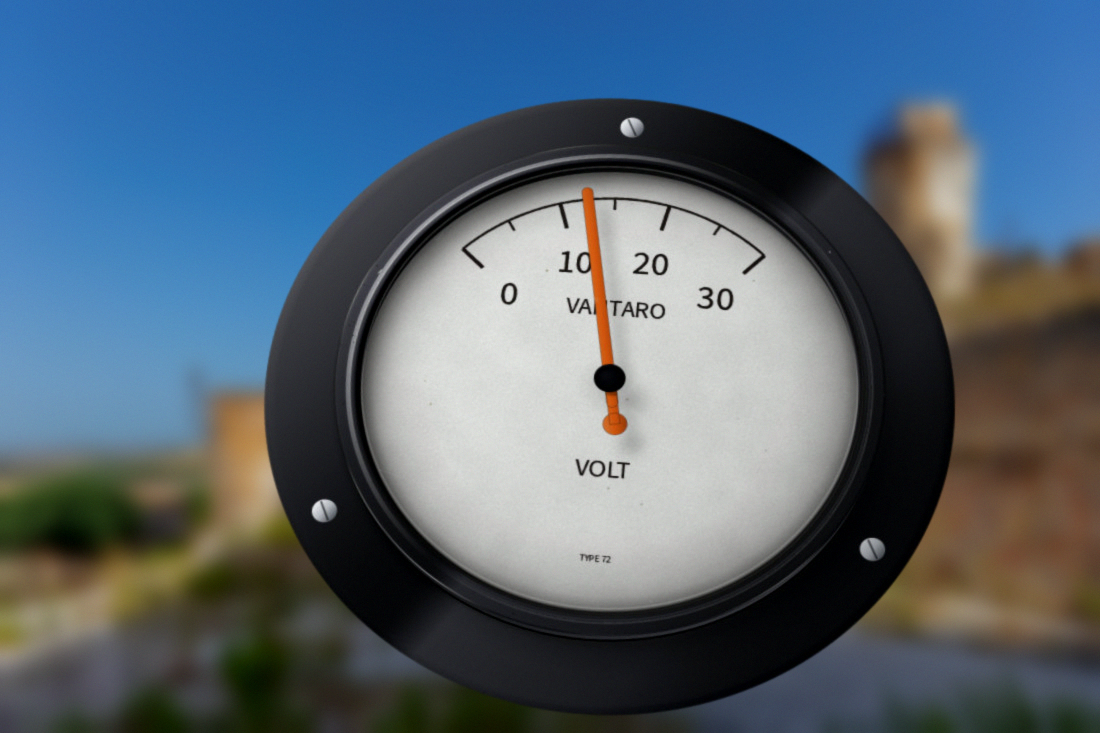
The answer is 12.5 V
